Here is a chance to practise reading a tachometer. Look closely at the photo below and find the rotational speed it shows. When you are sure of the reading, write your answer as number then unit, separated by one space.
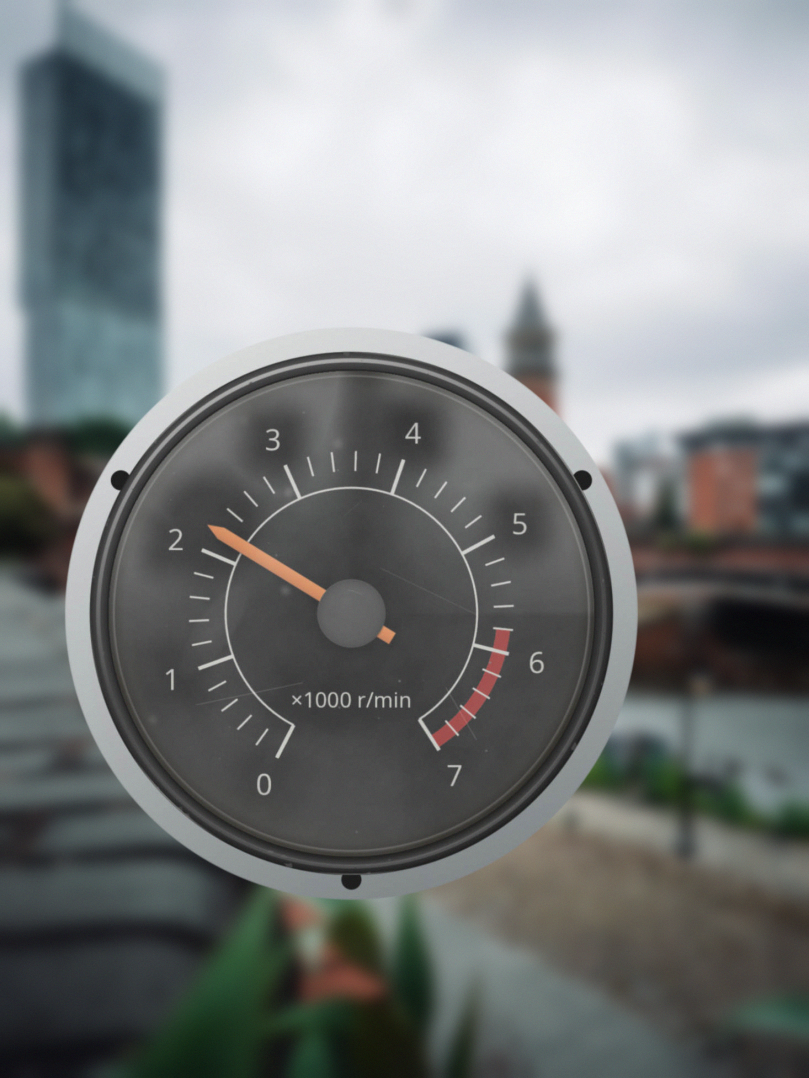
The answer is 2200 rpm
